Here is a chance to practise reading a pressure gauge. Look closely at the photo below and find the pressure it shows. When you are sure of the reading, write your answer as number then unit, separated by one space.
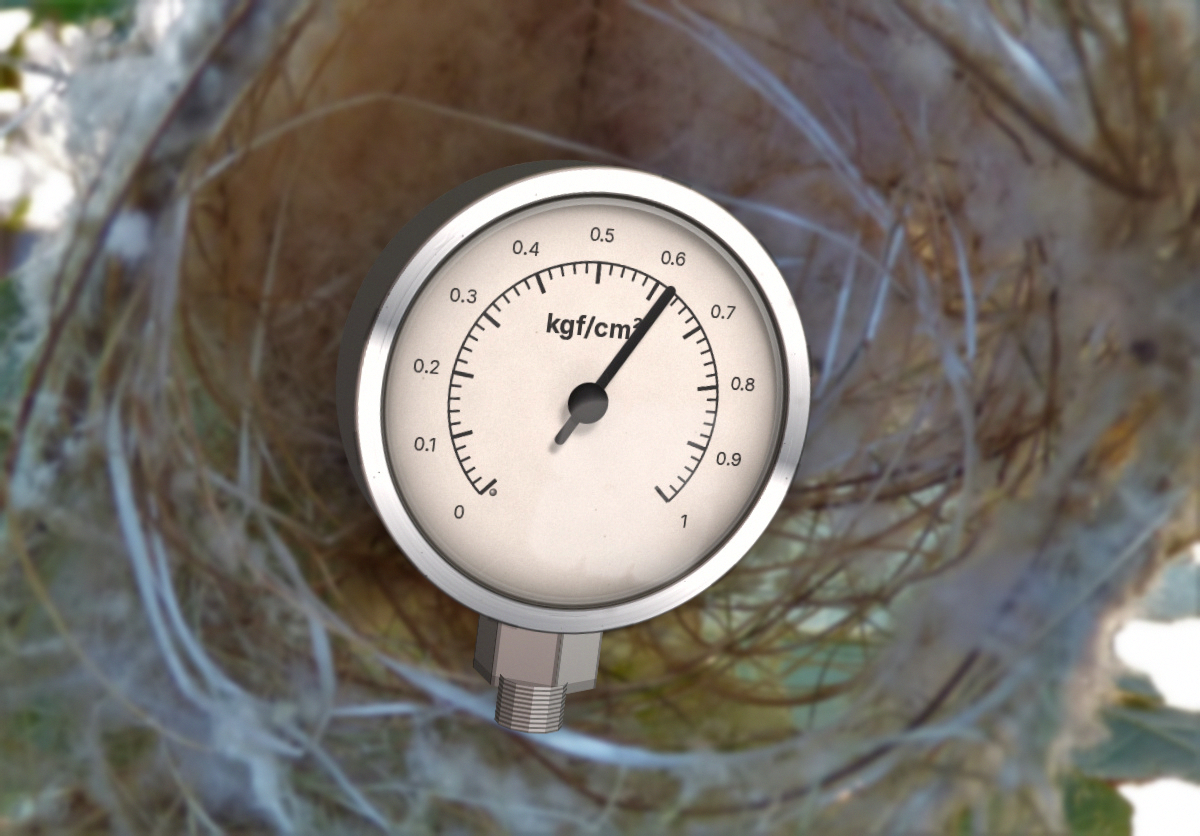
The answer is 0.62 kg/cm²
